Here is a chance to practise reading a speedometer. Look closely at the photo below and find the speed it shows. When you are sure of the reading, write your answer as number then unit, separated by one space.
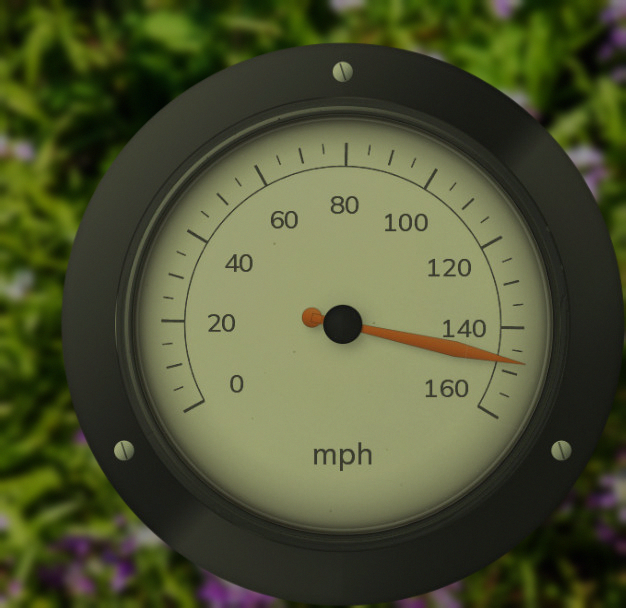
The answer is 147.5 mph
